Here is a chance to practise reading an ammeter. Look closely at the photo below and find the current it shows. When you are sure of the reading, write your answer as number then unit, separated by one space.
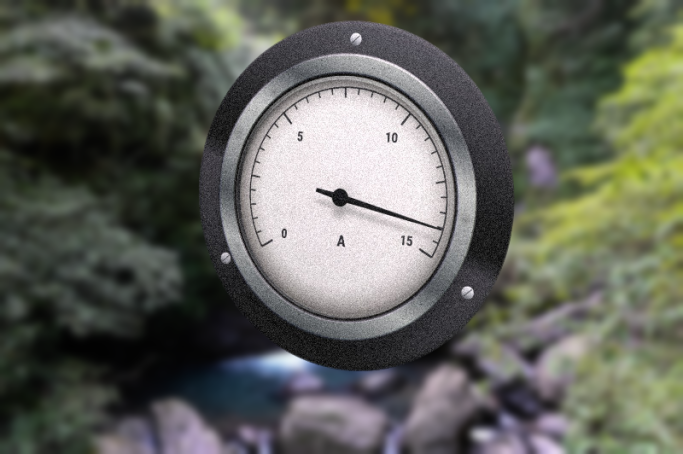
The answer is 14 A
